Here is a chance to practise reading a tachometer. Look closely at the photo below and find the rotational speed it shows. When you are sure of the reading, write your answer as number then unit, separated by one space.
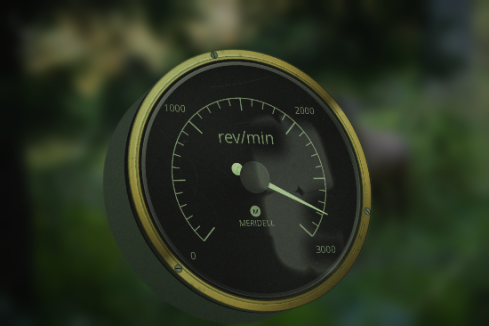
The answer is 2800 rpm
